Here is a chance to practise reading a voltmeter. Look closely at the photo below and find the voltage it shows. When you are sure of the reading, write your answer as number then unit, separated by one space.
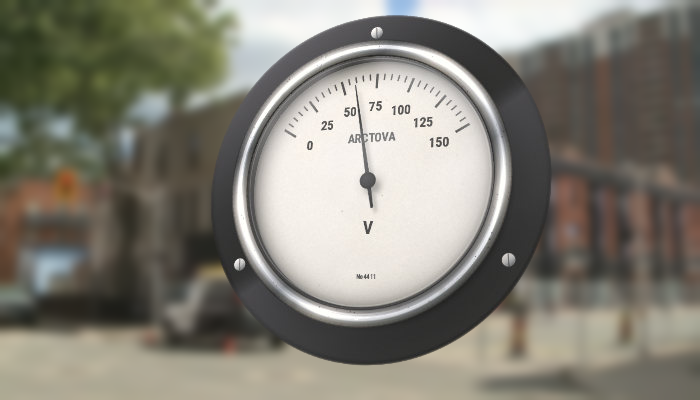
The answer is 60 V
